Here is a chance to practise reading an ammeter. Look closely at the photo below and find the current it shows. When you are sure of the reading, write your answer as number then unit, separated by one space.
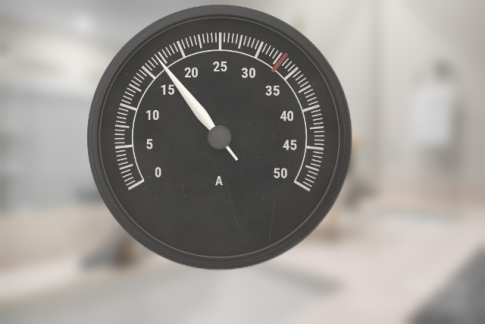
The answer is 17 A
